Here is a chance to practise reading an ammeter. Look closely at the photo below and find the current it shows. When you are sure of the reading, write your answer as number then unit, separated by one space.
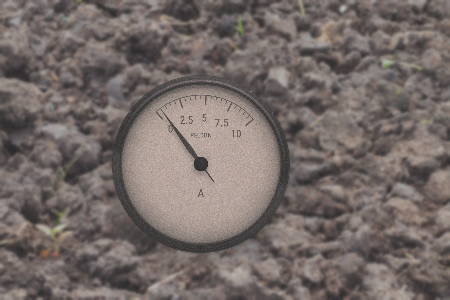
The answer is 0.5 A
